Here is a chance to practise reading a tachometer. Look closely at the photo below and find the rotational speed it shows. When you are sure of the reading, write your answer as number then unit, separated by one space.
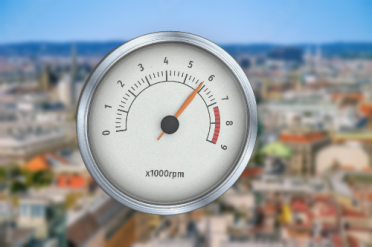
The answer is 5800 rpm
